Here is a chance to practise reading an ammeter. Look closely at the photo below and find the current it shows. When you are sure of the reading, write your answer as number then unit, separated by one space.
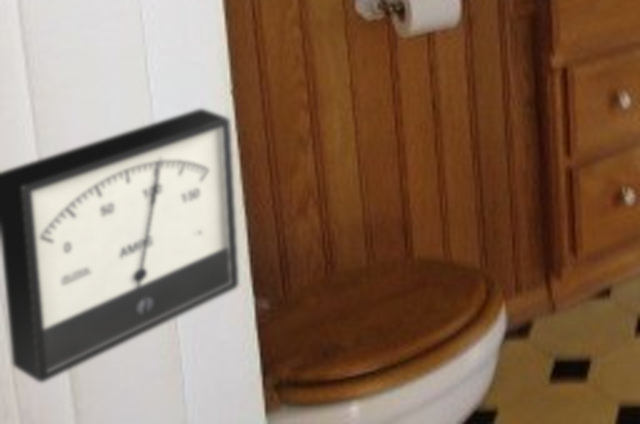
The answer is 100 A
